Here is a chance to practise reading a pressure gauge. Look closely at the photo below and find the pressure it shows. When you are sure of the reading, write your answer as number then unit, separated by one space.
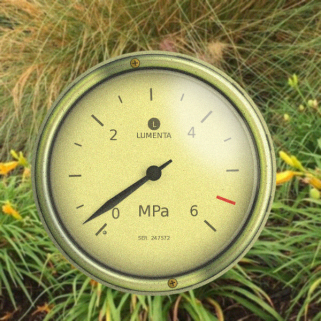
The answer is 0.25 MPa
